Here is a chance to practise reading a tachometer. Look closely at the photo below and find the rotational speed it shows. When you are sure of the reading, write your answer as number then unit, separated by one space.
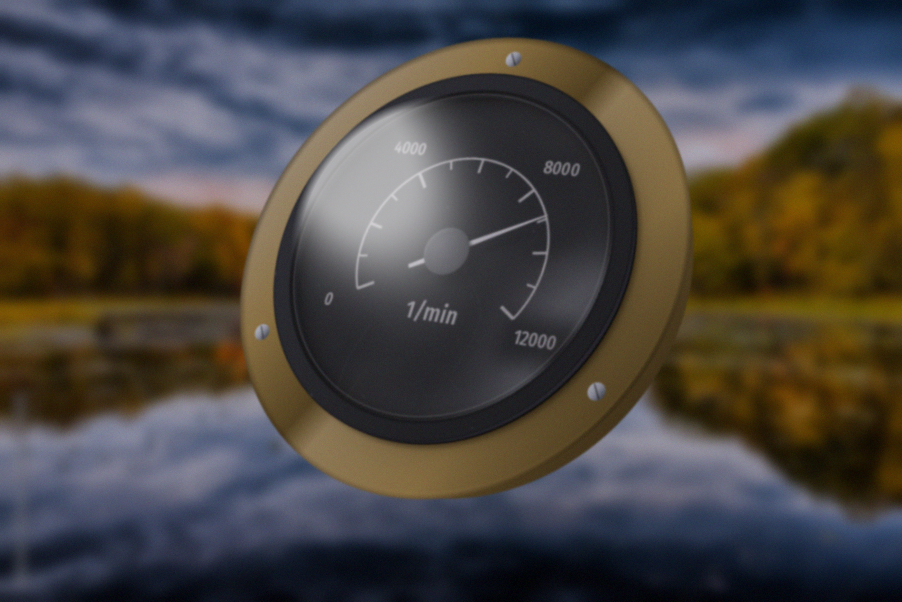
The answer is 9000 rpm
